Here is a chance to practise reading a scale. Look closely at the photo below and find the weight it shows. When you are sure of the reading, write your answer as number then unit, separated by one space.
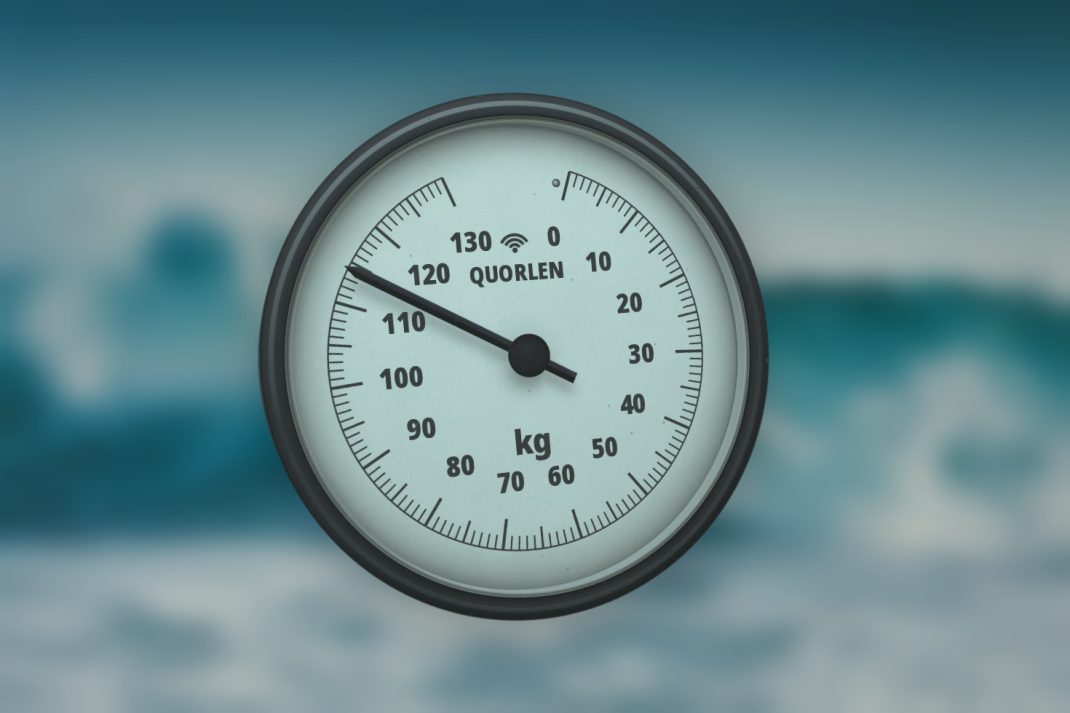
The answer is 114 kg
